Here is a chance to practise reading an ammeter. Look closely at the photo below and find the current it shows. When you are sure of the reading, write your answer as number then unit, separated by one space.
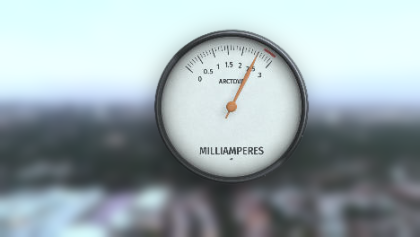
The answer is 2.5 mA
